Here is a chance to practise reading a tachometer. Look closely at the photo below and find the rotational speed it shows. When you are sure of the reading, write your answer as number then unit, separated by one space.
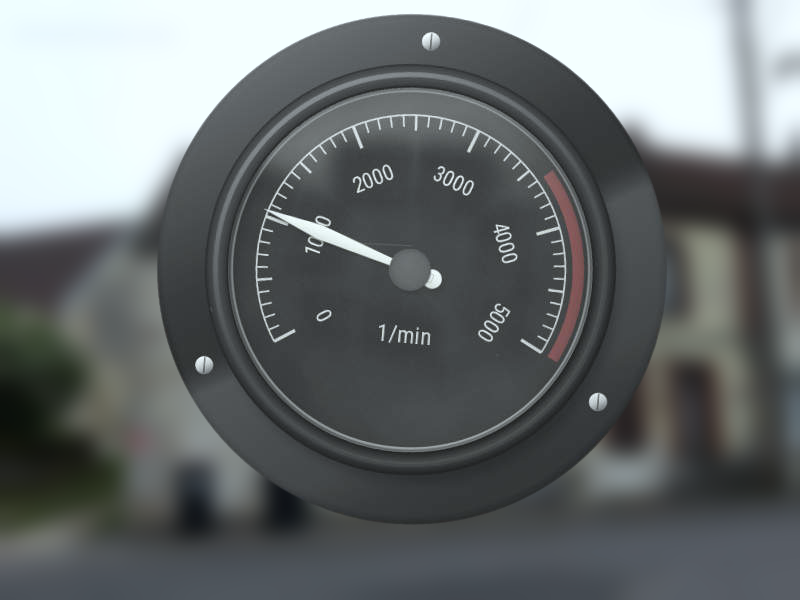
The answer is 1050 rpm
